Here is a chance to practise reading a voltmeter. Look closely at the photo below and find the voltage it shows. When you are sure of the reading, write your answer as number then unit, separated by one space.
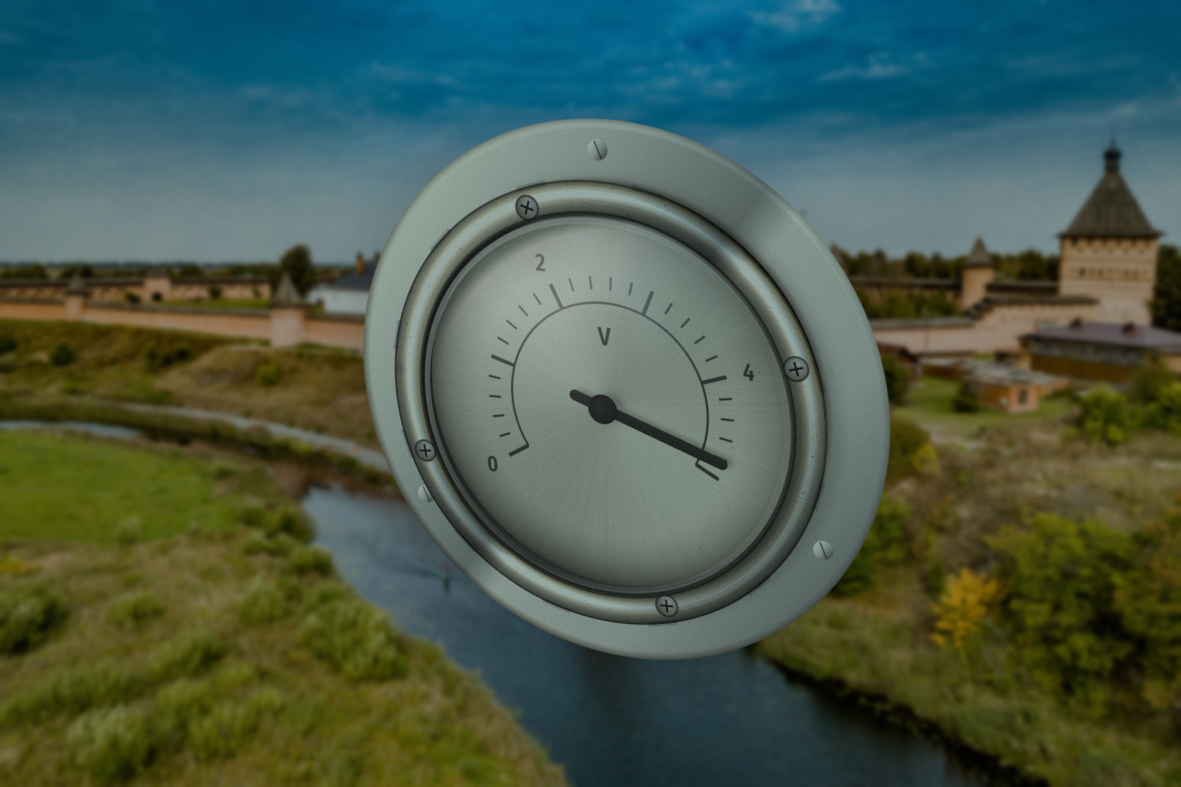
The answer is 4.8 V
